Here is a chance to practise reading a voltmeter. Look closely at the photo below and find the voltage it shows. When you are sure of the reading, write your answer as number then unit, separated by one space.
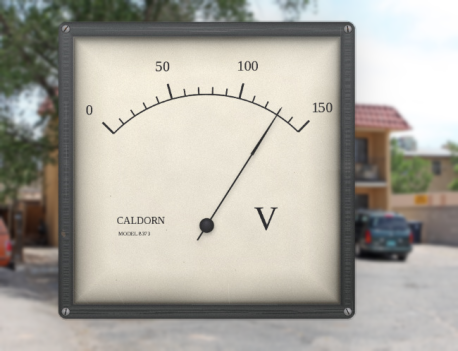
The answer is 130 V
